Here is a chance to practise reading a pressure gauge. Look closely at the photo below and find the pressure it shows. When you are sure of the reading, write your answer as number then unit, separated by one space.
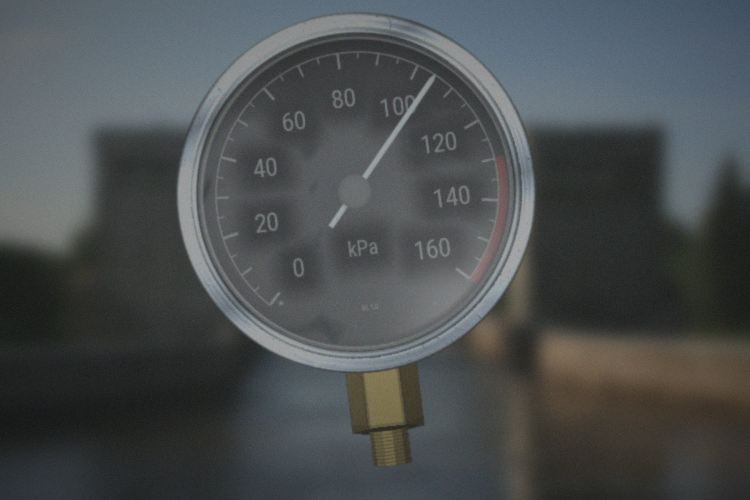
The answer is 105 kPa
